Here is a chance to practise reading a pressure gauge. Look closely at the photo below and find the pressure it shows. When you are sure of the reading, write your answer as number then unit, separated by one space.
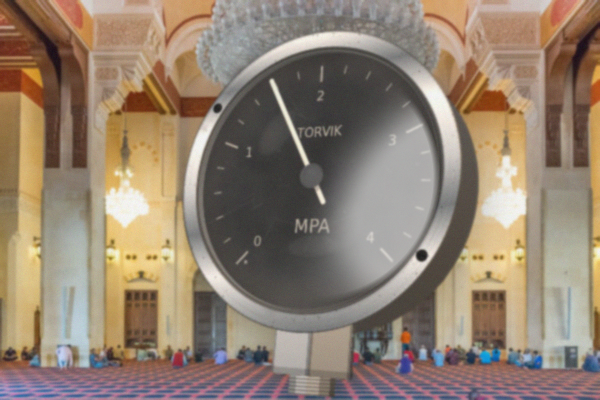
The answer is 1.6 MPa
